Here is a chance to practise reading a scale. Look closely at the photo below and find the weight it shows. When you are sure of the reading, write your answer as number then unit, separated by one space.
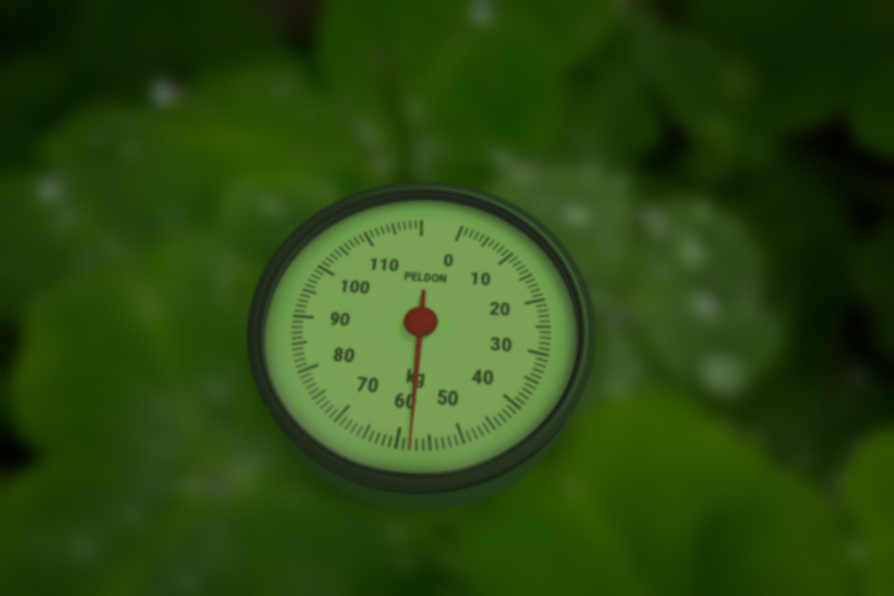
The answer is 58 kg
